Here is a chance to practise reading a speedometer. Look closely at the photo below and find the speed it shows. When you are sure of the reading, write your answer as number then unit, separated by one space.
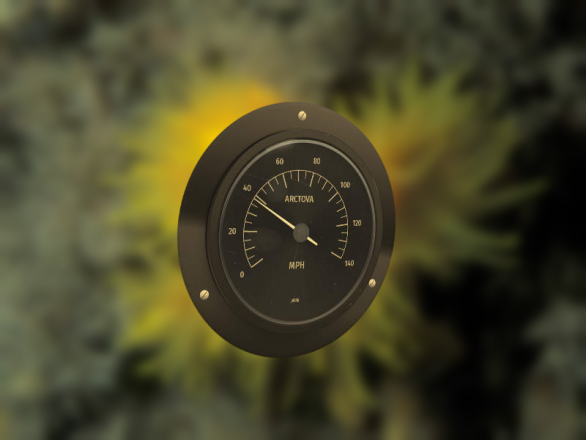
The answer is 37.5 mph
